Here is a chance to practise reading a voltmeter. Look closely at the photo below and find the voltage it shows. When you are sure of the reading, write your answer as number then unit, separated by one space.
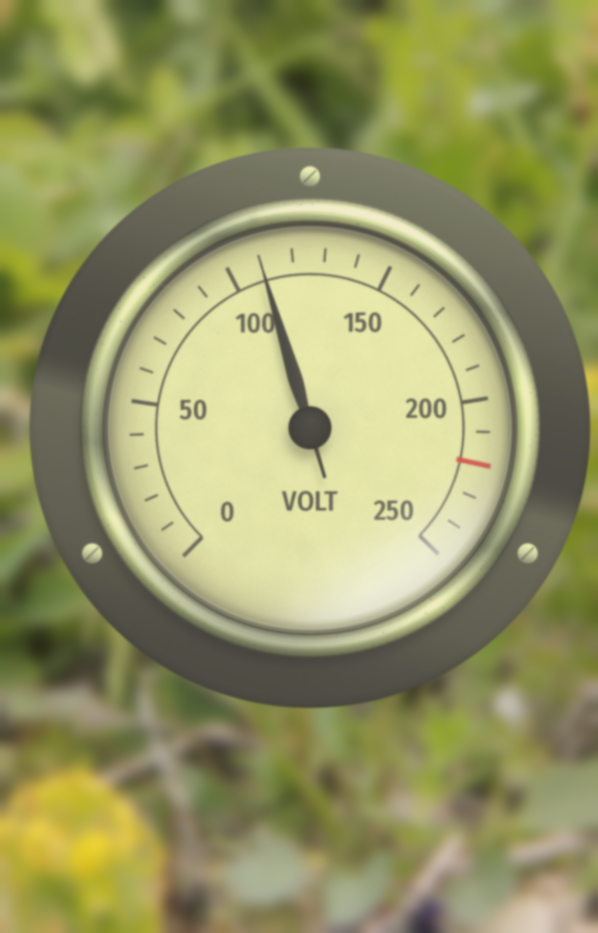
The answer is 110 V
